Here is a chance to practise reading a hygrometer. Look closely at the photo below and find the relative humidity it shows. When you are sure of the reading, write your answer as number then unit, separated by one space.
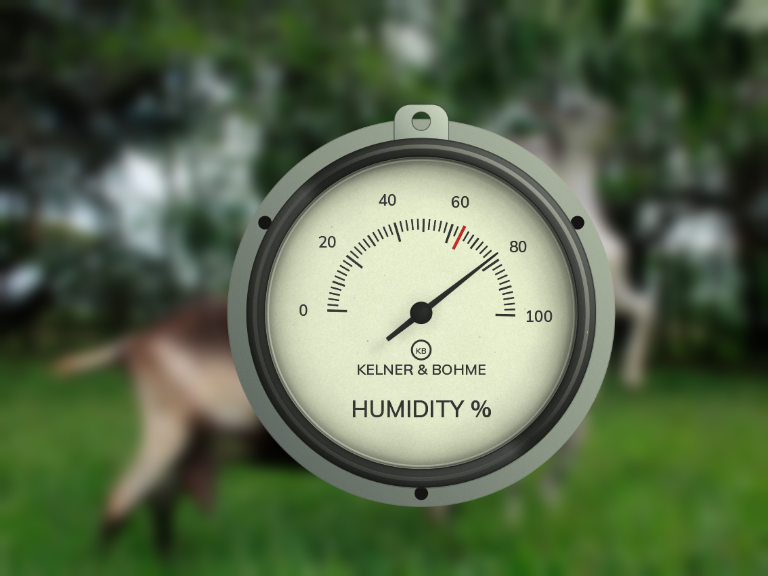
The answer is 78 %
